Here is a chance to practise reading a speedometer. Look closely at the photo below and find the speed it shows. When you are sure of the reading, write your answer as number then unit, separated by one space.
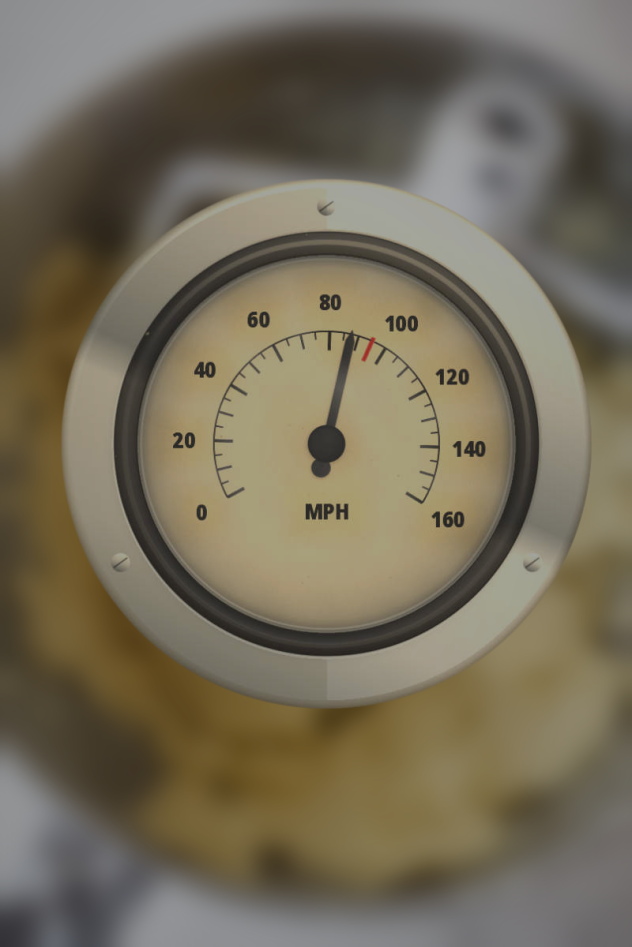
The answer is 87.5 mph
